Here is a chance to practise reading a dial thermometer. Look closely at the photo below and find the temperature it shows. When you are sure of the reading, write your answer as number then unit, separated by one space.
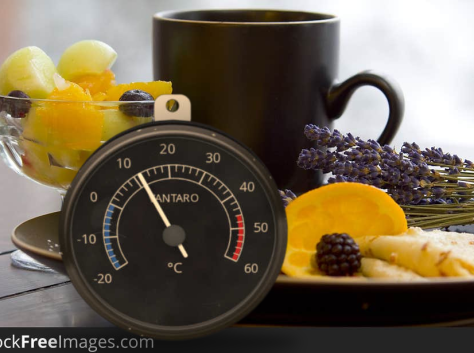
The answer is 12 °C
